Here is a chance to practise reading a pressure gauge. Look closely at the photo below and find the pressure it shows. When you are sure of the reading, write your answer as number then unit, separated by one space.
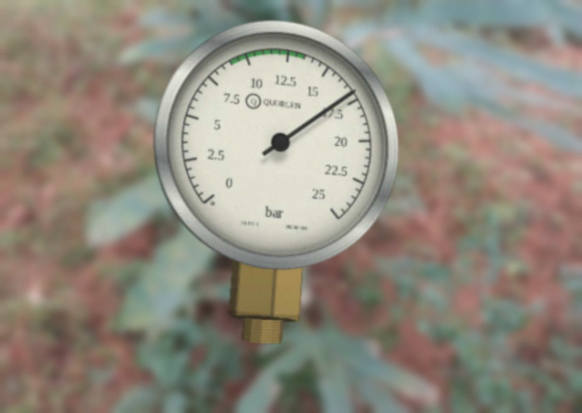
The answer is 17 bar
